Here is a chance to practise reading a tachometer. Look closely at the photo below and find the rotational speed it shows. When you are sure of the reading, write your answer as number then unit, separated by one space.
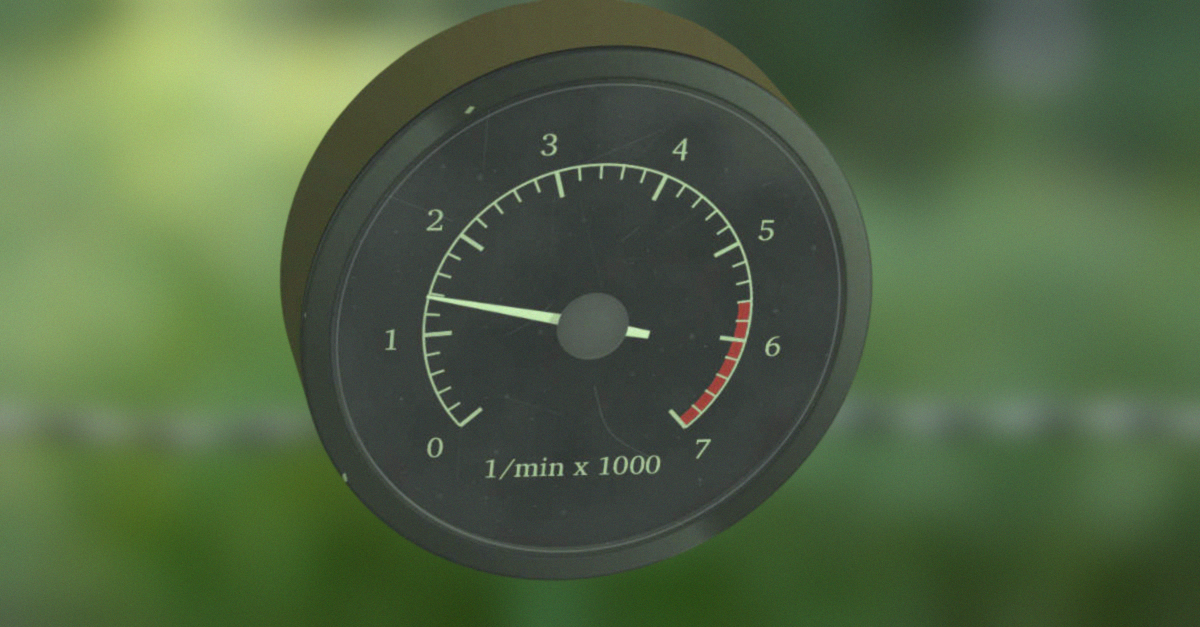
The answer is 1400 rpm
